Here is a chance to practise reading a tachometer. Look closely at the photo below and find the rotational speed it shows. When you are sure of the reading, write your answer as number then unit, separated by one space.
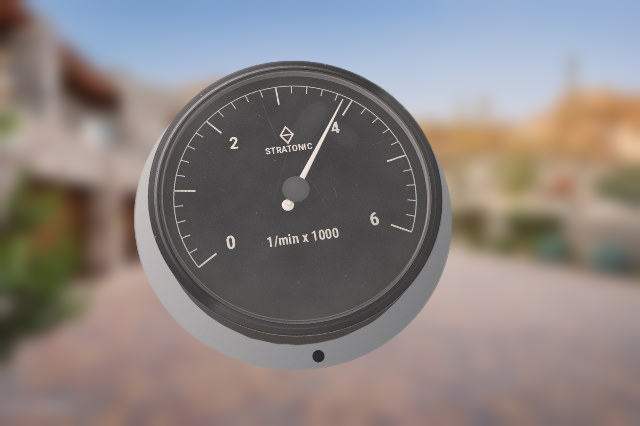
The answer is 3900 rpm
